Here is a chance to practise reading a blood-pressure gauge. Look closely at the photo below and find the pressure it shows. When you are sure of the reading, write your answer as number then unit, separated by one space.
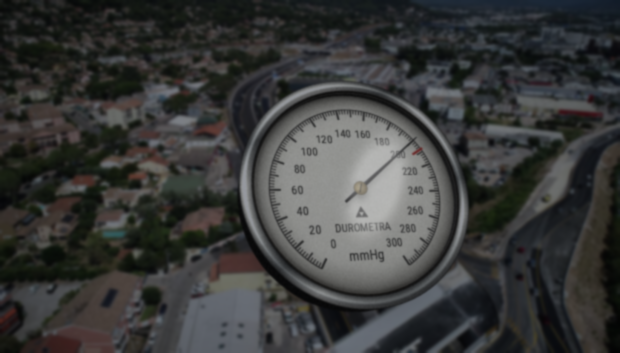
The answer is 200 mmHg
